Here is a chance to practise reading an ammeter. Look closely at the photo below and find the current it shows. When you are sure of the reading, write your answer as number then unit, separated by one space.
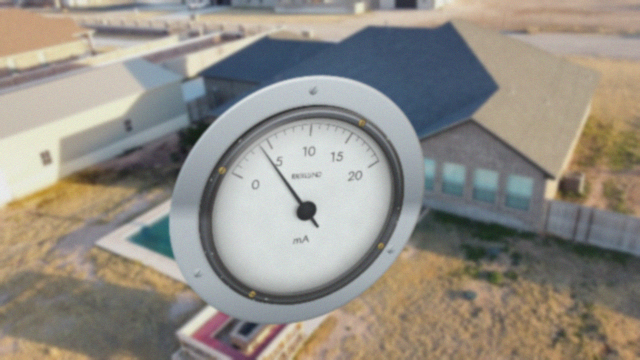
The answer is 4 mA
